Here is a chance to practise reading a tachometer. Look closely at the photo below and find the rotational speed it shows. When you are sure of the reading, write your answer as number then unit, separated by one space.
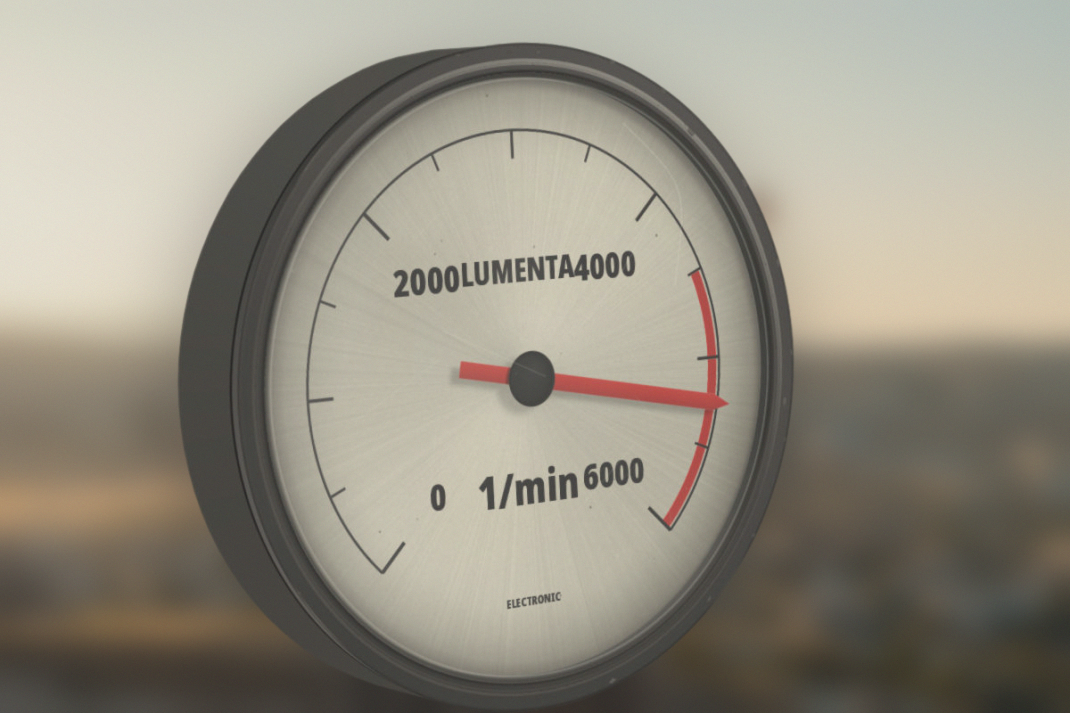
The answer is 5250 rpm
